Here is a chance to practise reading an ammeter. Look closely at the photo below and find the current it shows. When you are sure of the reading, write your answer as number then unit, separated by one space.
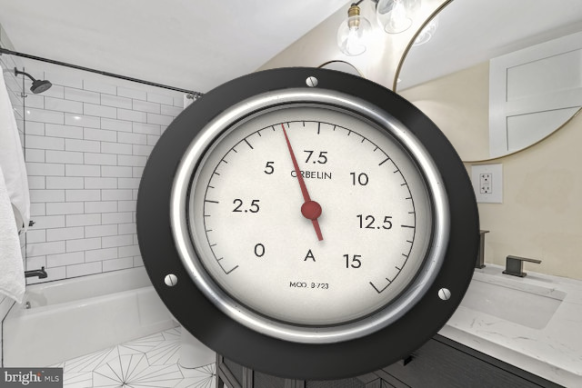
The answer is 6.25 A
